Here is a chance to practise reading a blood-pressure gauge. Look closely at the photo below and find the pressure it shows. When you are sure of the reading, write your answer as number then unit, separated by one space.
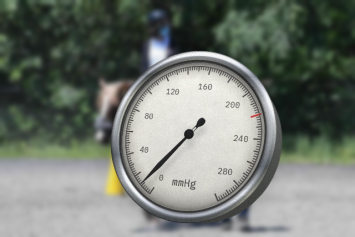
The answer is 10 mmHg
